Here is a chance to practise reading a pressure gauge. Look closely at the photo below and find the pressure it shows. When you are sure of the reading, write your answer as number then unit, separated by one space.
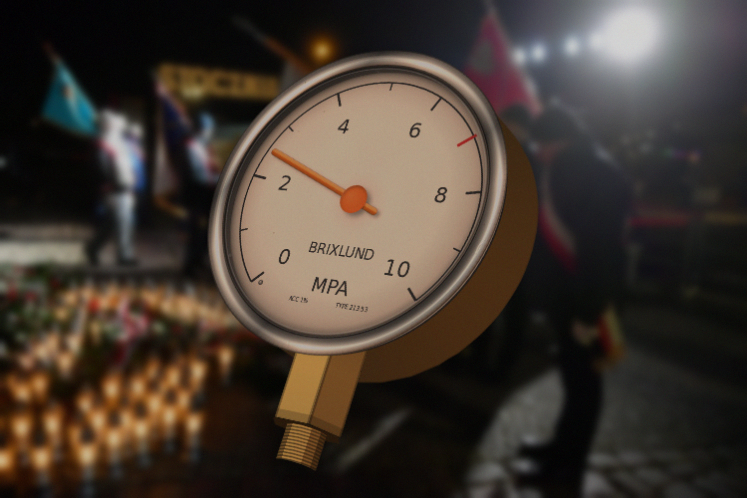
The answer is 2.5 MPa
